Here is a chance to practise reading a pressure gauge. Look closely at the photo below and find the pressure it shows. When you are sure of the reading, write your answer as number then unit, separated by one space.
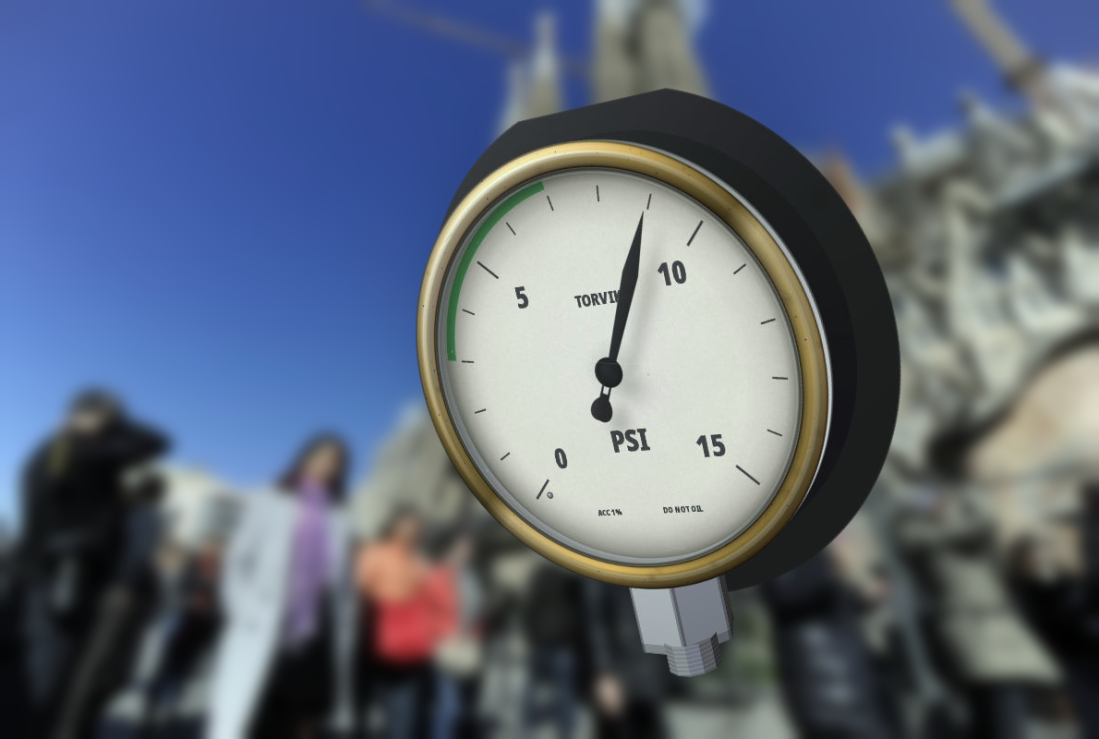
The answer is 9 psi
